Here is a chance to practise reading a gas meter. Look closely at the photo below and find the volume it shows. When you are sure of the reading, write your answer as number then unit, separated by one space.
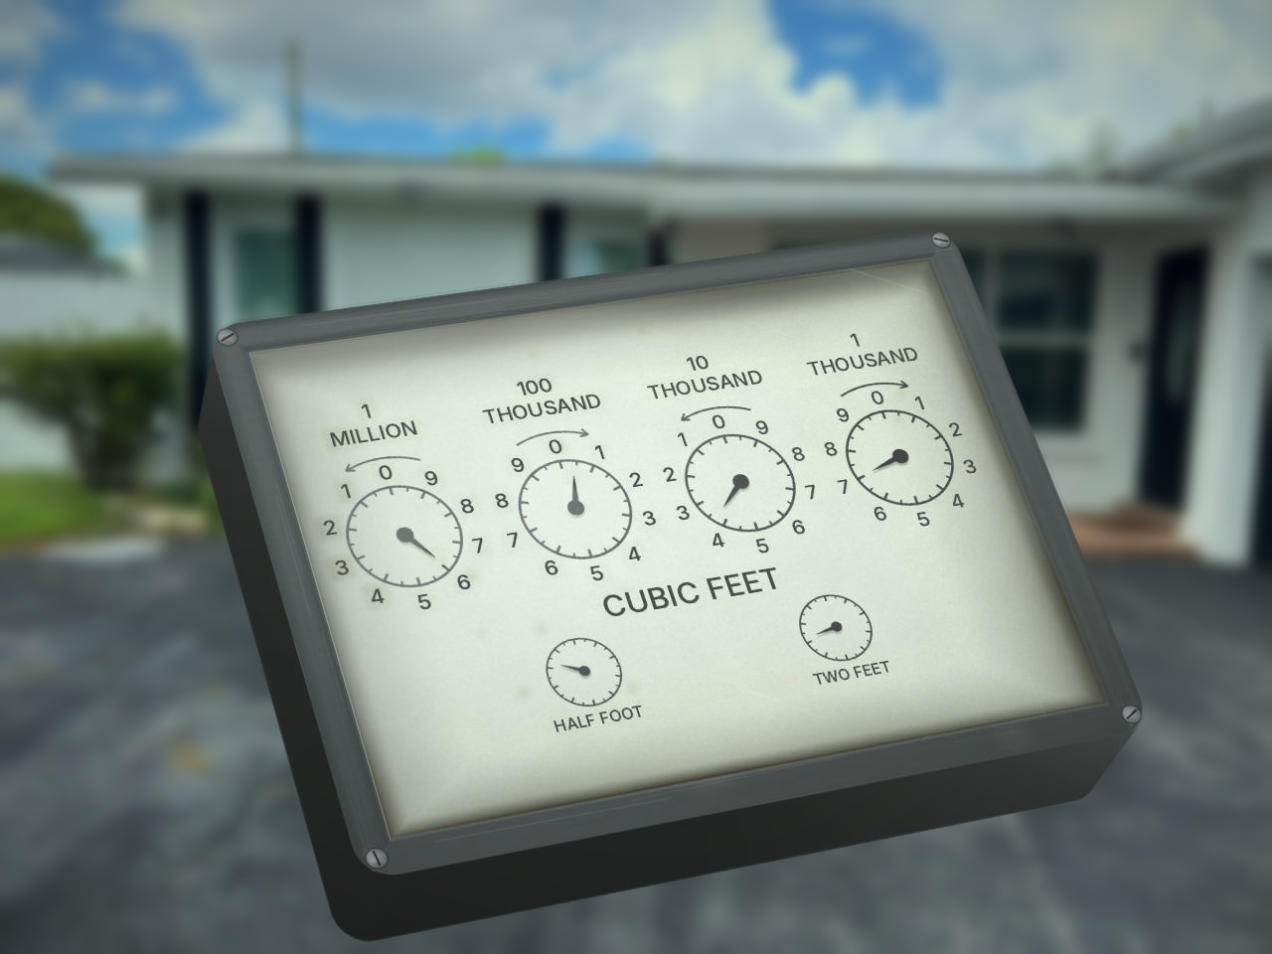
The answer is 603700 ft³
